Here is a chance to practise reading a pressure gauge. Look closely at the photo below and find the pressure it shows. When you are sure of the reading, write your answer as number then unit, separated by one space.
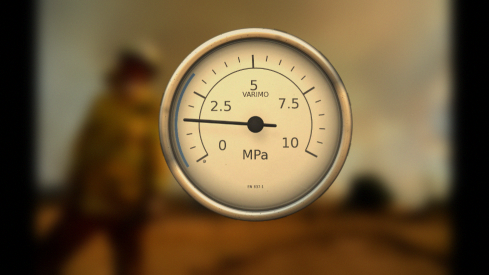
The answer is 1.5 MPa
